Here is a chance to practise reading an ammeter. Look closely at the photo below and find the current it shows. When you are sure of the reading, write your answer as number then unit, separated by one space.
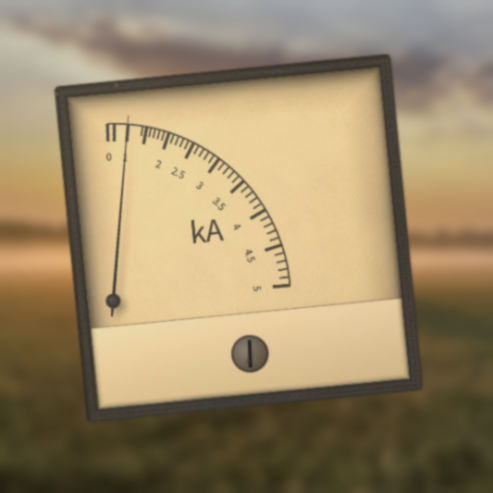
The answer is 1 kA
